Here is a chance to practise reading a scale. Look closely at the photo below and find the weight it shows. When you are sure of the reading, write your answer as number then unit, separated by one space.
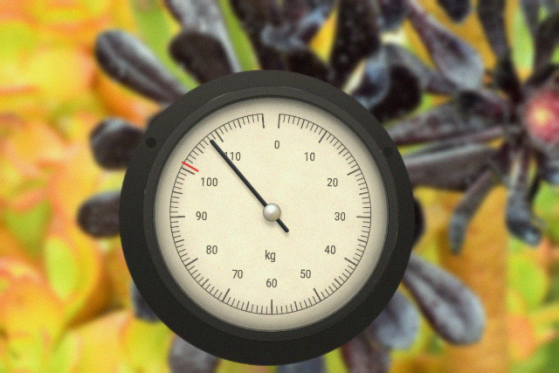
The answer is 108 kg
